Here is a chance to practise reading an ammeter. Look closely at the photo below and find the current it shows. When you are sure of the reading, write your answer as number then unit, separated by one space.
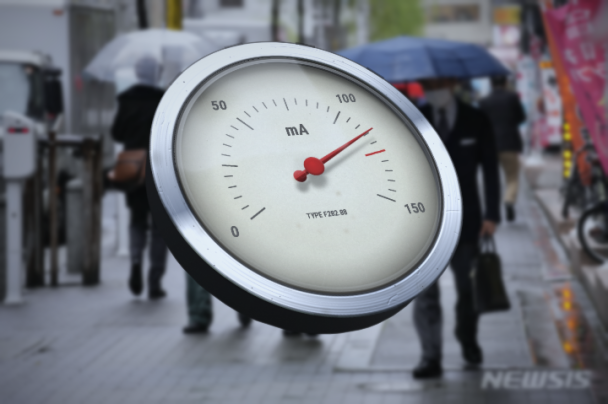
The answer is 115 mA
